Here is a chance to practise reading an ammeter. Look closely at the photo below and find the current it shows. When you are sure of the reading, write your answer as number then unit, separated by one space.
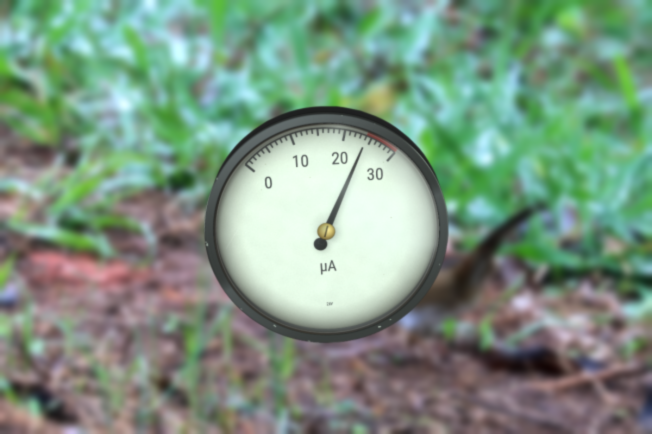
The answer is 24 µA
